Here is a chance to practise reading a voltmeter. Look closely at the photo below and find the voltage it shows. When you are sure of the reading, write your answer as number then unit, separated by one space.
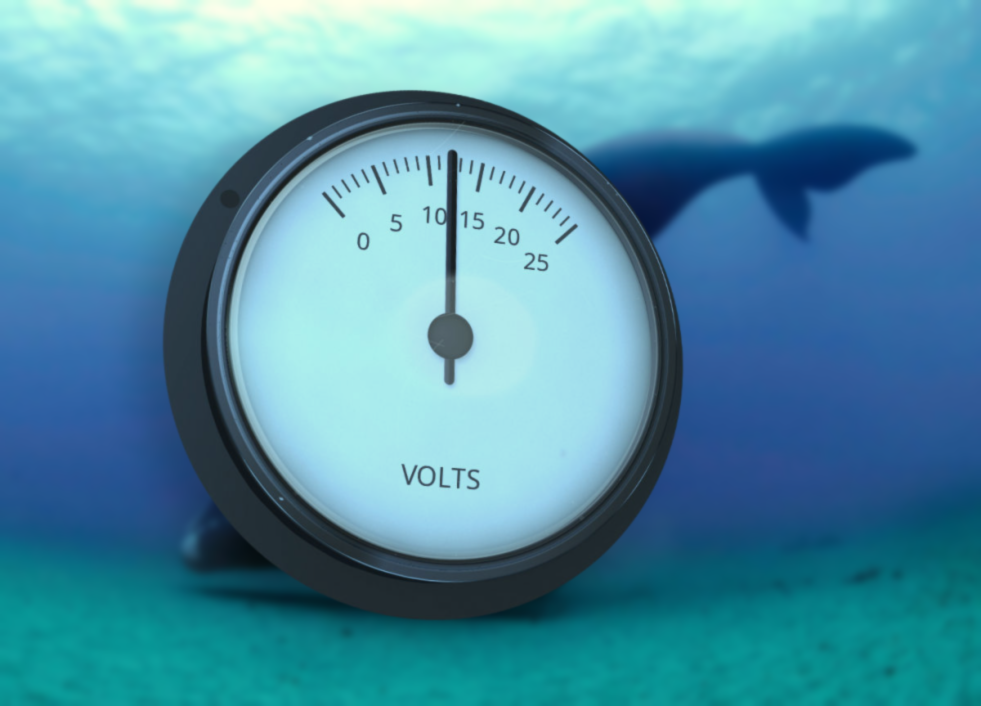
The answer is 12 V
